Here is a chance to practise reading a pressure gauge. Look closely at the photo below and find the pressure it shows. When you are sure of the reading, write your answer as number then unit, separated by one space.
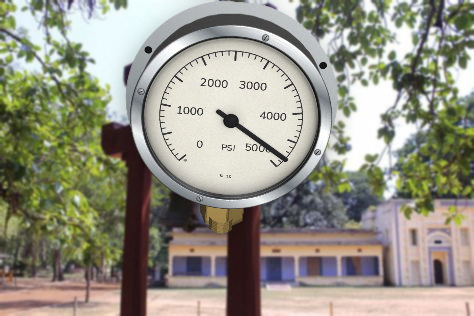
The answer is 4800 psi
